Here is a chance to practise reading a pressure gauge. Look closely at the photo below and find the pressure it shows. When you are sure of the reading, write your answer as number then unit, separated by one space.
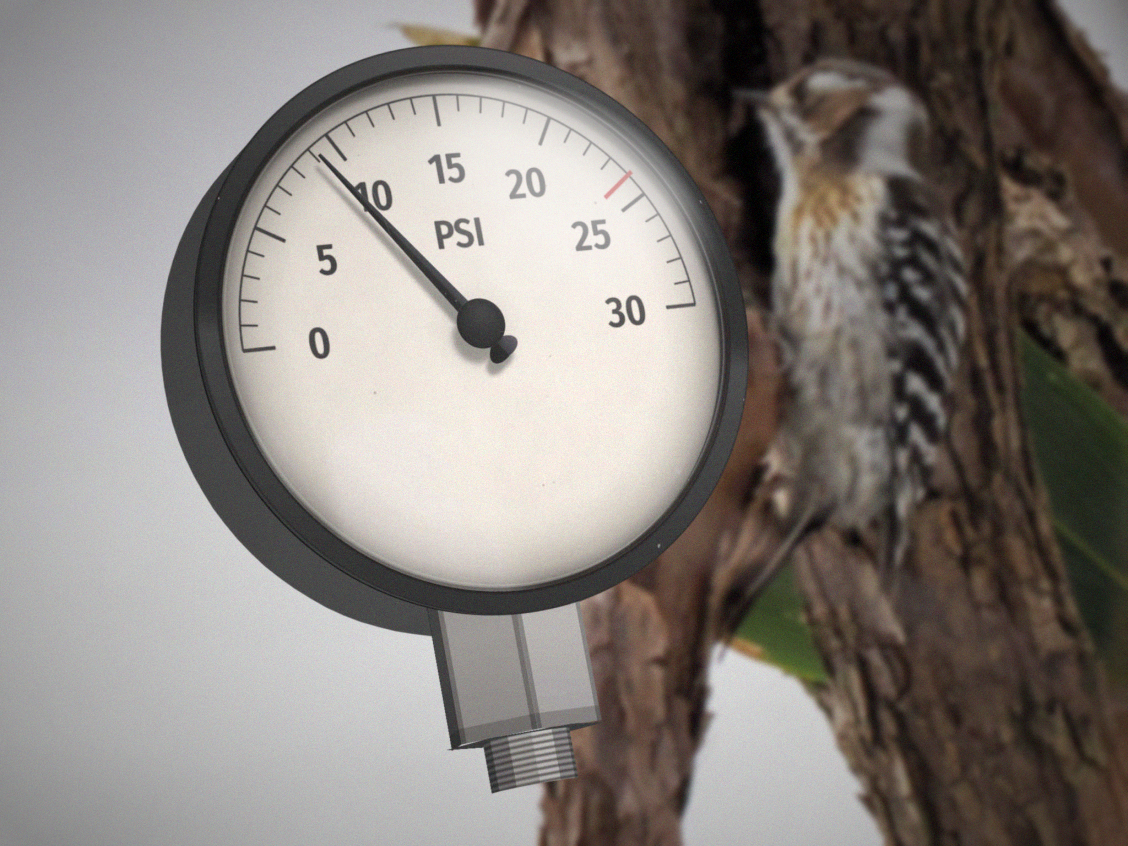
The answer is 9 psi
